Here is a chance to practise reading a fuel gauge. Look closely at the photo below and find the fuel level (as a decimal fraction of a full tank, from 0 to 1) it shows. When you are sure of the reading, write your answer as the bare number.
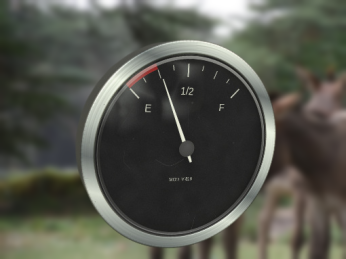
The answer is 0.25
